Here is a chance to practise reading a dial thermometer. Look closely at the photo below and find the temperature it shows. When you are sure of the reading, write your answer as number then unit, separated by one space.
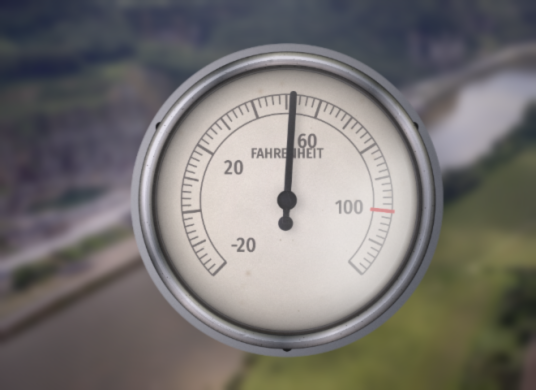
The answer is 52 °F
